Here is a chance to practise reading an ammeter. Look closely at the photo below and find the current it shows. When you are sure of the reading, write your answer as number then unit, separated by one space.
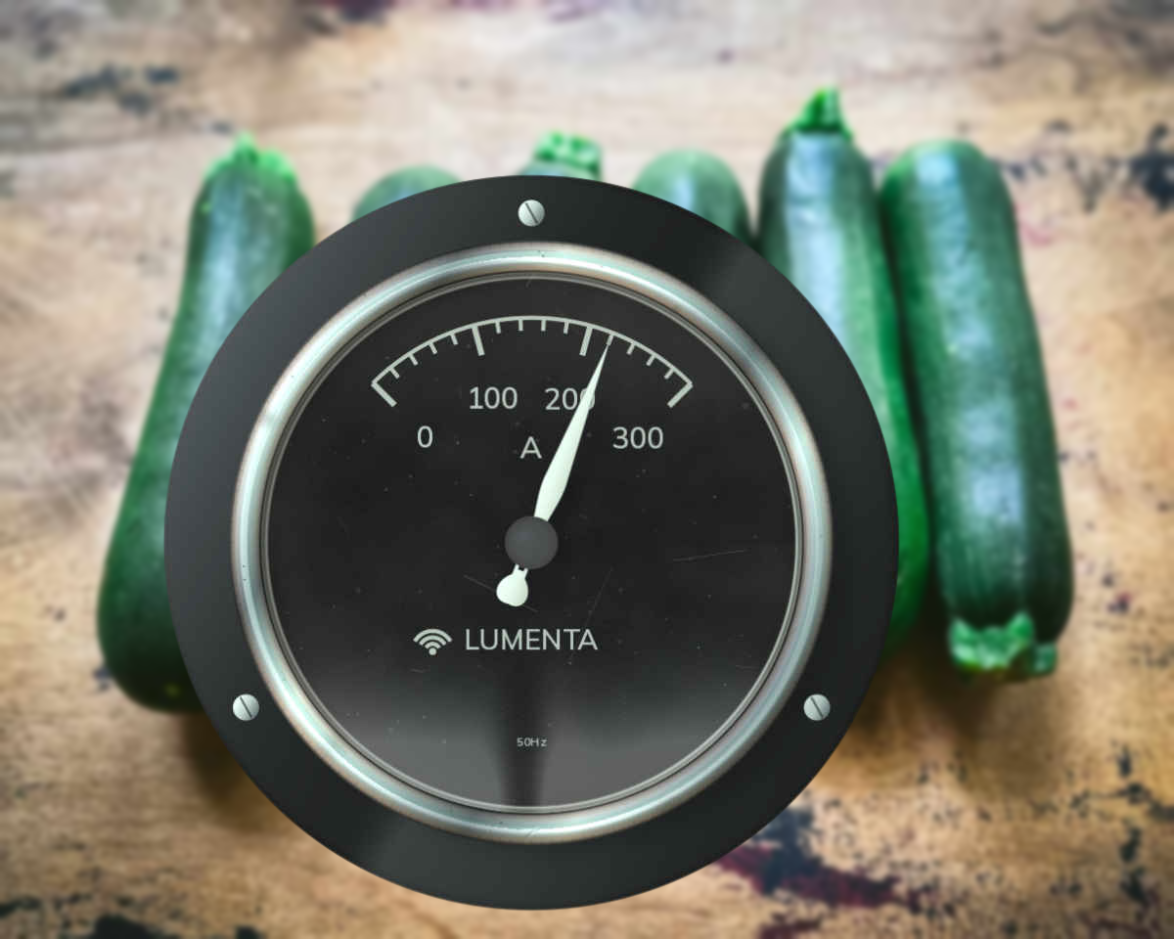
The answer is 220 A
